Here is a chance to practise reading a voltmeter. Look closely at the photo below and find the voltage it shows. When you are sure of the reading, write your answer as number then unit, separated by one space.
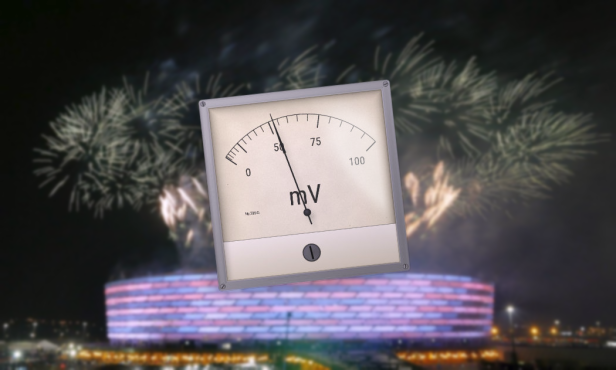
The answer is 52.5 mV
